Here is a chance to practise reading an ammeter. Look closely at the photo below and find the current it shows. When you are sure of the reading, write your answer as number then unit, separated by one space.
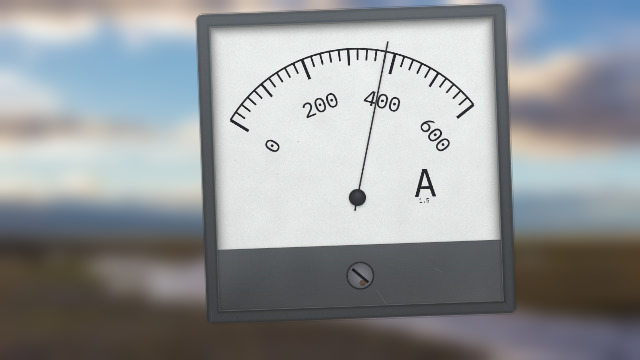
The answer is 380 A
